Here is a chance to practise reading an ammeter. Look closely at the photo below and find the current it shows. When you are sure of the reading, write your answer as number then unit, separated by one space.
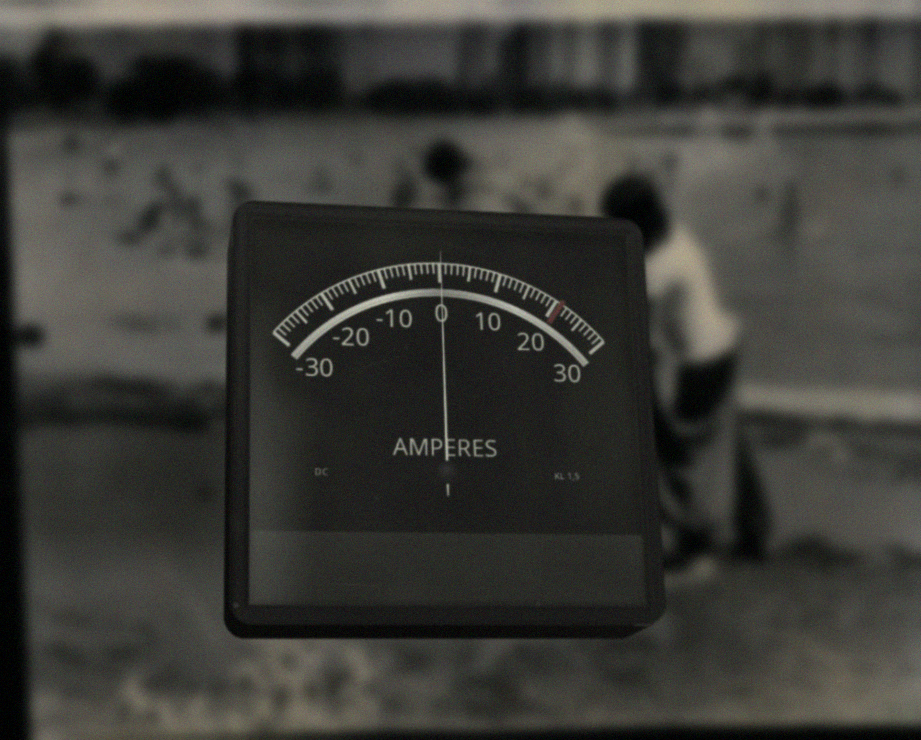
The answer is 0 A
